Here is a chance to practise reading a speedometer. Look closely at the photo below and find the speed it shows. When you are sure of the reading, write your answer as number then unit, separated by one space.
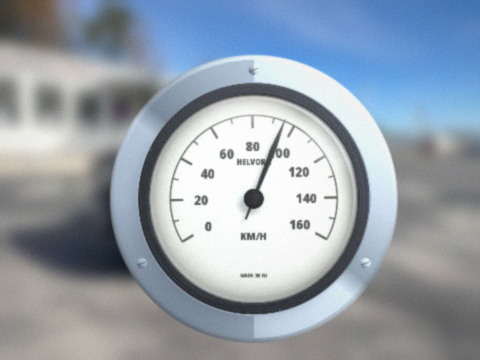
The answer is 95 km/h
